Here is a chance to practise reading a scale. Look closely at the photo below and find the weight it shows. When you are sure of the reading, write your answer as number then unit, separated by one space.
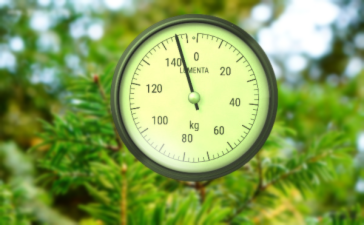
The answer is 146 kg
